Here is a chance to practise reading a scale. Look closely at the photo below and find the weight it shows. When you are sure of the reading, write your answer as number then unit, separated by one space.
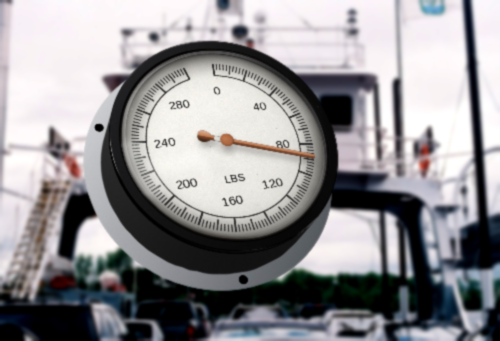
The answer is 90 lb
